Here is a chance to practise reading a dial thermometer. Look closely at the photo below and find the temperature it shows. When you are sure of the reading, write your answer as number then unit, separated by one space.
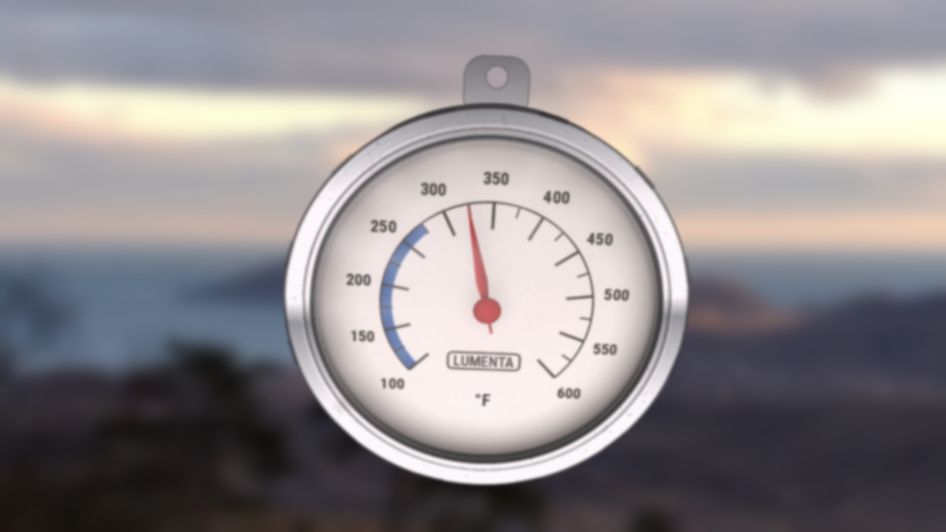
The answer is 325 °F
